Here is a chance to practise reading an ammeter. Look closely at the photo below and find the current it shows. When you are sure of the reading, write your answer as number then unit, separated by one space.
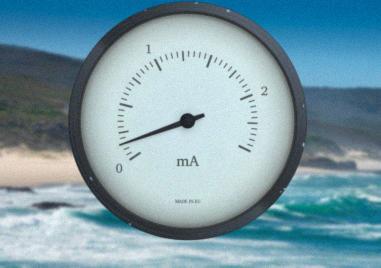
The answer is 0.15 mA
